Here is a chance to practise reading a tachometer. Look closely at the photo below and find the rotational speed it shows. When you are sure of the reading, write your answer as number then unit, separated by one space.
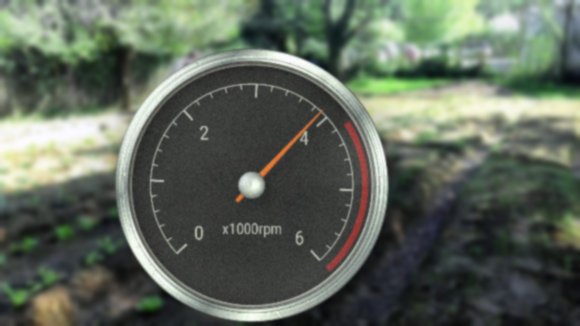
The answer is 3900 rpm
